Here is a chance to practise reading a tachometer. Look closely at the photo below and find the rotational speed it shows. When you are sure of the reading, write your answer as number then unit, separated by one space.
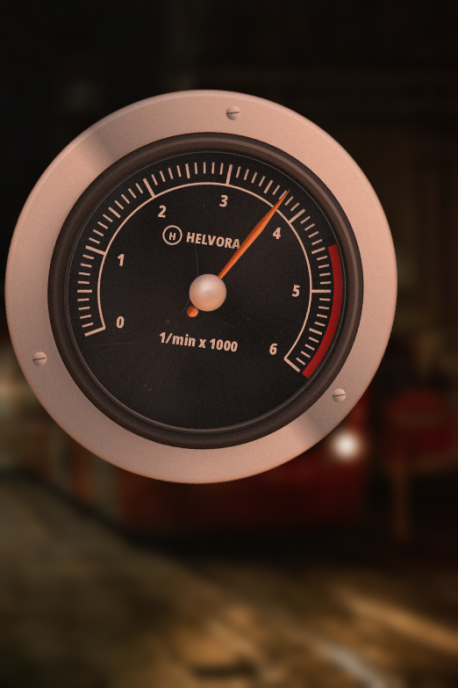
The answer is 3700 rpm
